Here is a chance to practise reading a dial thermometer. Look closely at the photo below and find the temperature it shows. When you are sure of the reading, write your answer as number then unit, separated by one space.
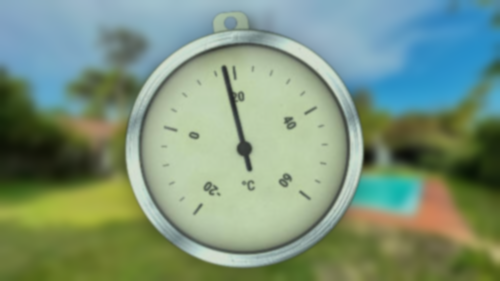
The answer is 18 °C
